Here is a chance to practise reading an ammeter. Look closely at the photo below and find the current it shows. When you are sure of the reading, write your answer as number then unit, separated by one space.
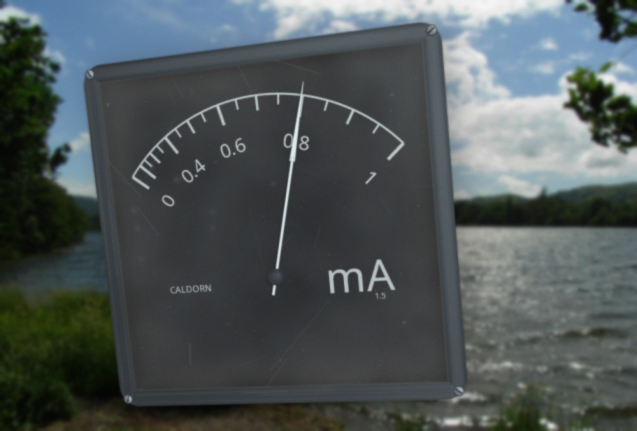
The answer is 0.8 mA
